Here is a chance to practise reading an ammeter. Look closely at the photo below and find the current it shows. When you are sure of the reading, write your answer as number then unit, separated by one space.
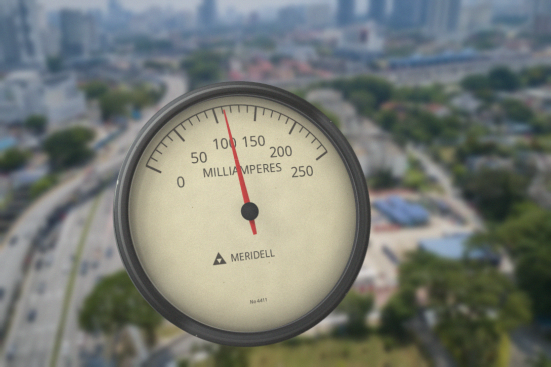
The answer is 110 mA
